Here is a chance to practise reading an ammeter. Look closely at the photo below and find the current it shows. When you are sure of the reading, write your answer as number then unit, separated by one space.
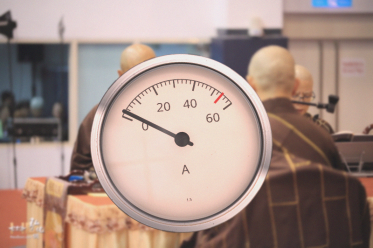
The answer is 2 A
